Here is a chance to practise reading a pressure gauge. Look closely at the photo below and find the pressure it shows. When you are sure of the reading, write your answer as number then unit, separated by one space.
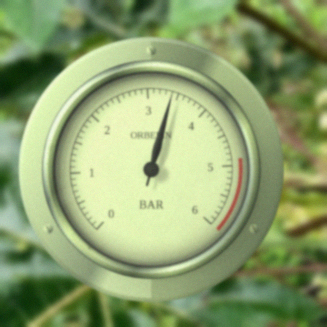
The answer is 3.4 bar
